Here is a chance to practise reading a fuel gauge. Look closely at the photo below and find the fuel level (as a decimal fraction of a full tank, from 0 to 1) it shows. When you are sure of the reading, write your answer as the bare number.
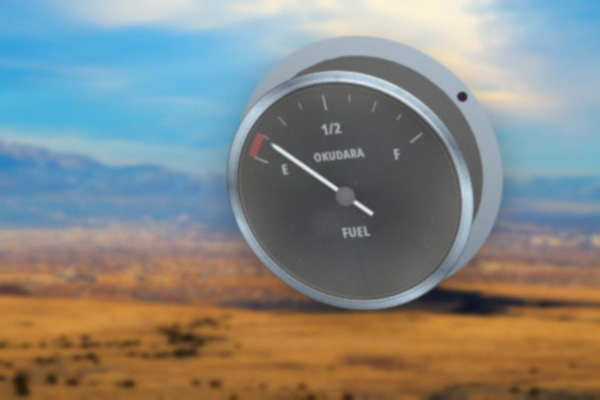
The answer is 0.125
